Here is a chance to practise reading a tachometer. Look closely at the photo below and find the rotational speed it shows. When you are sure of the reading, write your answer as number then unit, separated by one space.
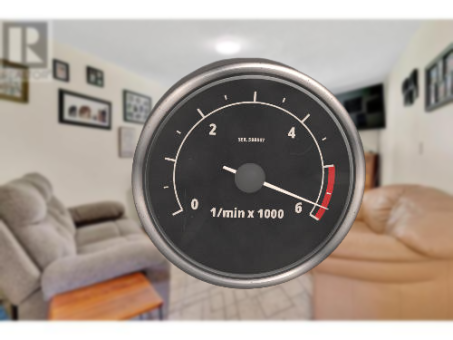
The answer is 5750 rpm
